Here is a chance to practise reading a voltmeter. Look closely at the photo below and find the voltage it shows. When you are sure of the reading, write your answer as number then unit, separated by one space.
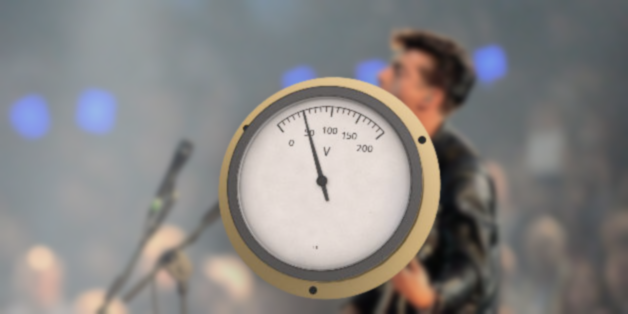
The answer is 50 V
